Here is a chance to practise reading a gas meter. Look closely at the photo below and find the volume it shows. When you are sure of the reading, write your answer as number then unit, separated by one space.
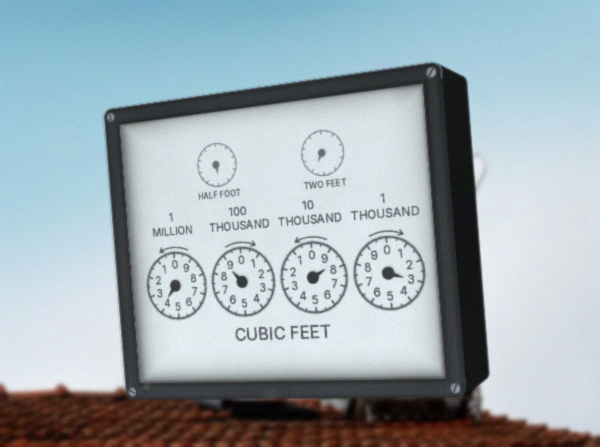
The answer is 388300 ft³
